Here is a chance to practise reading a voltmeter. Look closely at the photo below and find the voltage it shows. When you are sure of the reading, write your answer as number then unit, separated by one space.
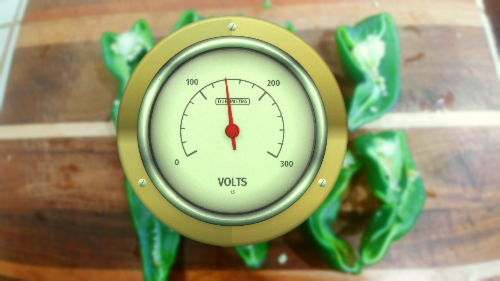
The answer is 140 V
